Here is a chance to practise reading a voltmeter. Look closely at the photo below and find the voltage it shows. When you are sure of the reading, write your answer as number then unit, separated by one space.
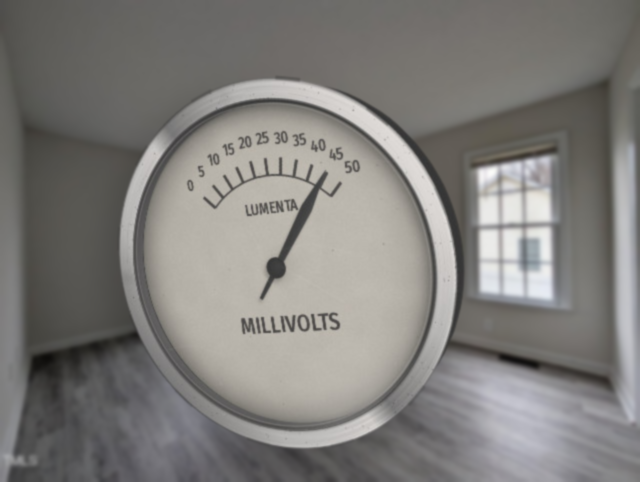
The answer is 45 mV
